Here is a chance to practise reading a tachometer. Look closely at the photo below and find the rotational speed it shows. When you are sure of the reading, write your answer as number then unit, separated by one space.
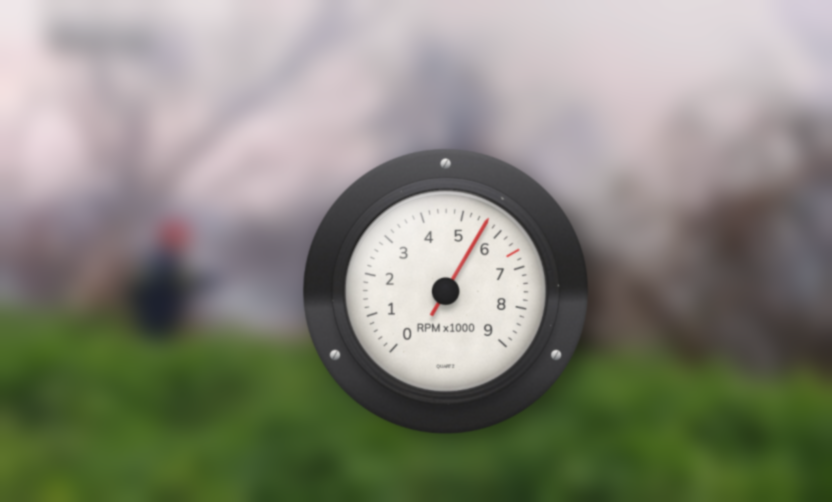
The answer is 5600 rpm
